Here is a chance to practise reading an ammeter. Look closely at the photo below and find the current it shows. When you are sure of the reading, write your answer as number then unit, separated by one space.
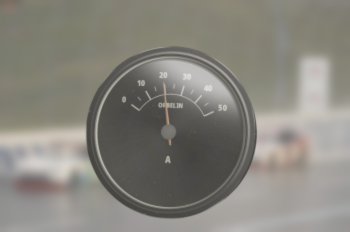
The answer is 20 A
